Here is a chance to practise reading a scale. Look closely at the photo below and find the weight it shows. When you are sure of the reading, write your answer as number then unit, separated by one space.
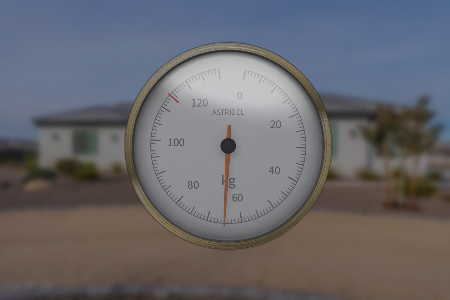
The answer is 65 kg
